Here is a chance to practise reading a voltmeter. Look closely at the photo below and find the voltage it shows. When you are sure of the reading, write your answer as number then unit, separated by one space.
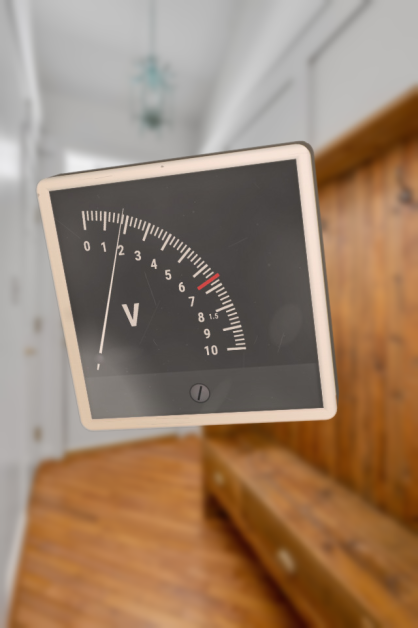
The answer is 1.8 V
